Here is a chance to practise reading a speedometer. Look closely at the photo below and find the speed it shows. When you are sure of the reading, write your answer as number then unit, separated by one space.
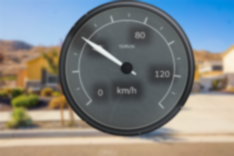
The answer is 40 km/h
